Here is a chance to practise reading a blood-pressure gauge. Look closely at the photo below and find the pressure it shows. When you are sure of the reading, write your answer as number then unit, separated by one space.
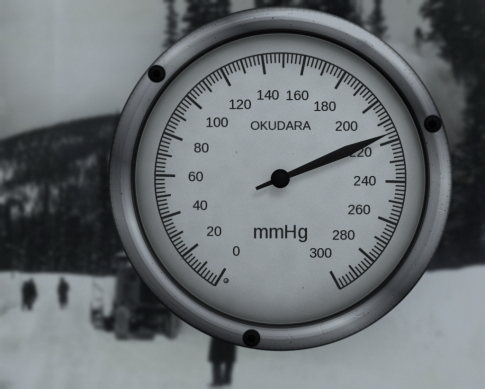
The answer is 216 mmHg
